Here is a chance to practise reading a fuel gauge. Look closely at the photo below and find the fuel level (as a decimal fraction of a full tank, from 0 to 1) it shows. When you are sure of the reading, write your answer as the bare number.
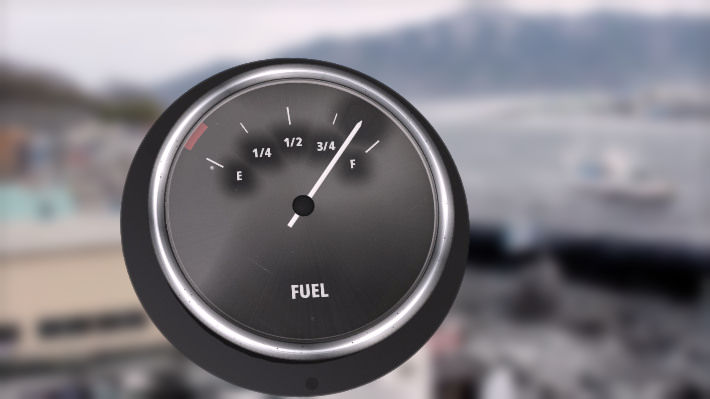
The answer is 0.875
